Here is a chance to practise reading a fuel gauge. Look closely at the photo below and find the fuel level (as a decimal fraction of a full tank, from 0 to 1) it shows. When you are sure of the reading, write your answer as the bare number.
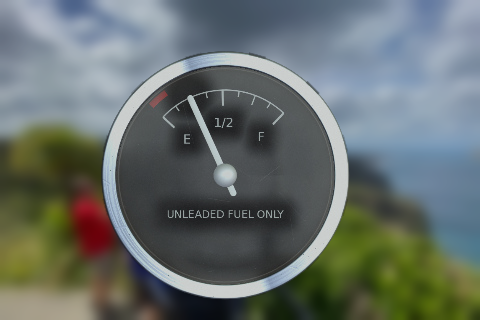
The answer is 0.25
